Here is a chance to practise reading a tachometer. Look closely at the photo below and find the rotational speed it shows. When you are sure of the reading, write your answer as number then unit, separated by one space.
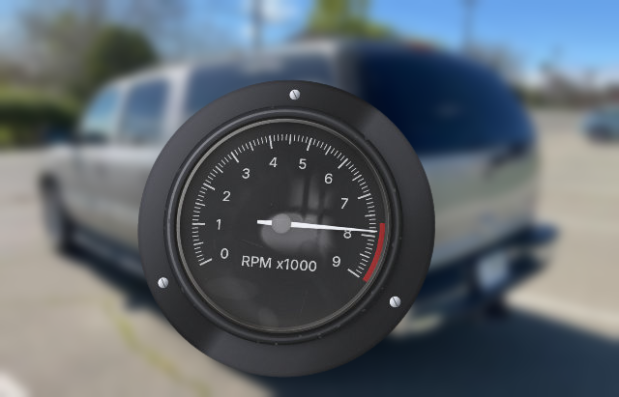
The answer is 7900 rpm
